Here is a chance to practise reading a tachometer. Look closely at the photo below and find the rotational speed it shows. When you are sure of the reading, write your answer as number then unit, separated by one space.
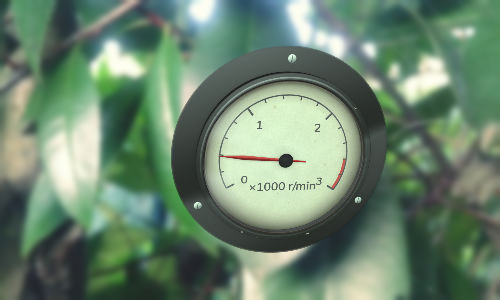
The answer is 400 rpm
